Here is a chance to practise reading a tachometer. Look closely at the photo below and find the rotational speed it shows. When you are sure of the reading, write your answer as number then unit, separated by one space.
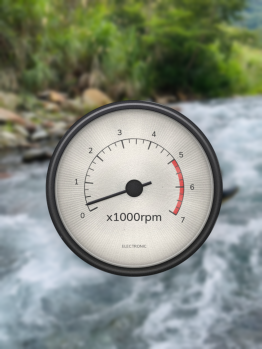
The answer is 250 rpm
